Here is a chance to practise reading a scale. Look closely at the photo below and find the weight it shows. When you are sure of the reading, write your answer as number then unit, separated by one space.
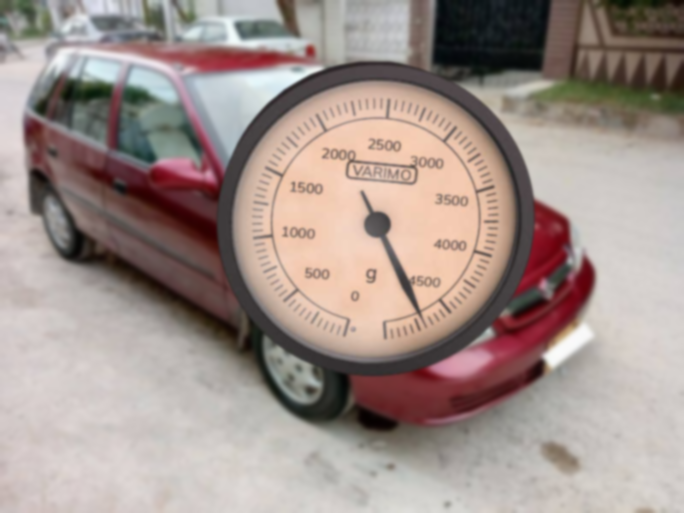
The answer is 4700 g
